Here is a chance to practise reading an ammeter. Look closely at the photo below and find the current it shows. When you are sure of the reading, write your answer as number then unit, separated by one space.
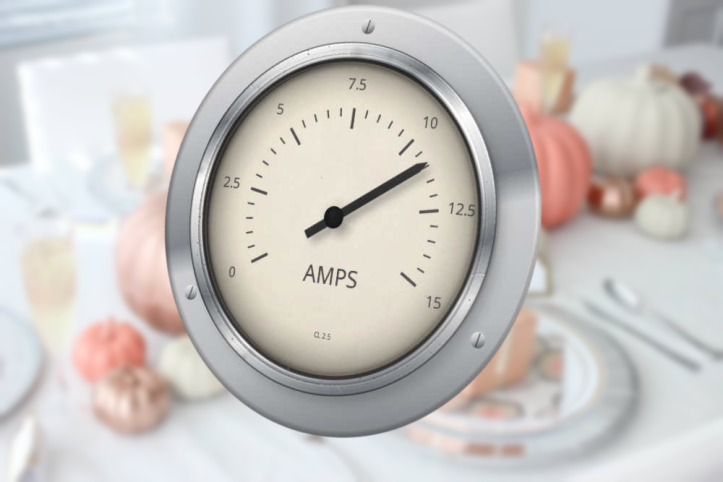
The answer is 11 A
